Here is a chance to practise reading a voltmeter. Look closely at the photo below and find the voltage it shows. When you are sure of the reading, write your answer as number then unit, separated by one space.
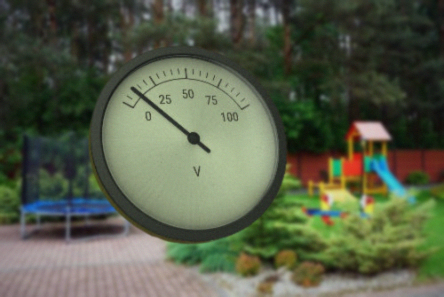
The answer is 10 V
